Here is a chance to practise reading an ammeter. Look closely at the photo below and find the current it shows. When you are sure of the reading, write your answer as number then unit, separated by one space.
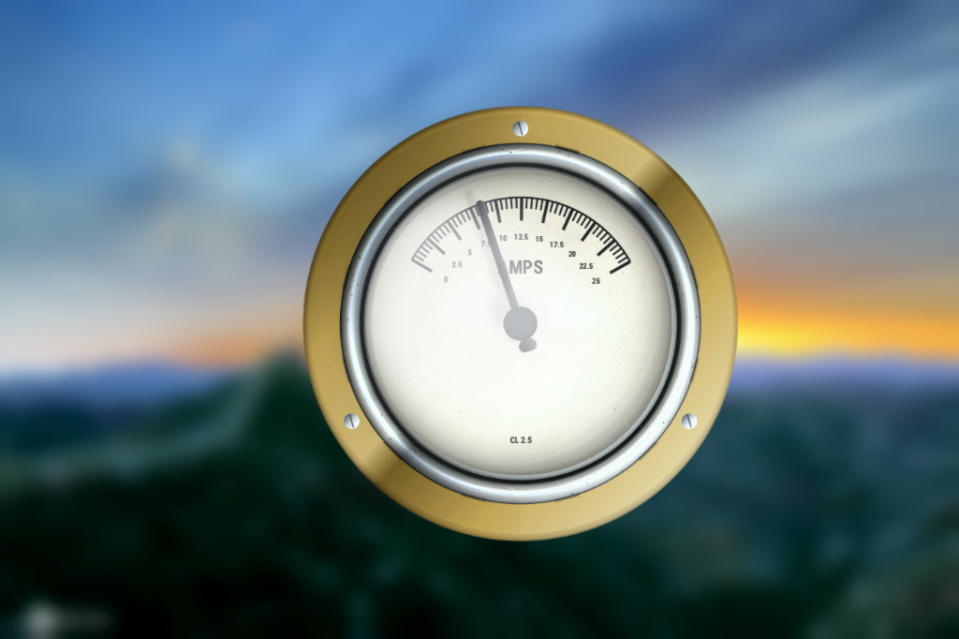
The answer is 8.5 A
